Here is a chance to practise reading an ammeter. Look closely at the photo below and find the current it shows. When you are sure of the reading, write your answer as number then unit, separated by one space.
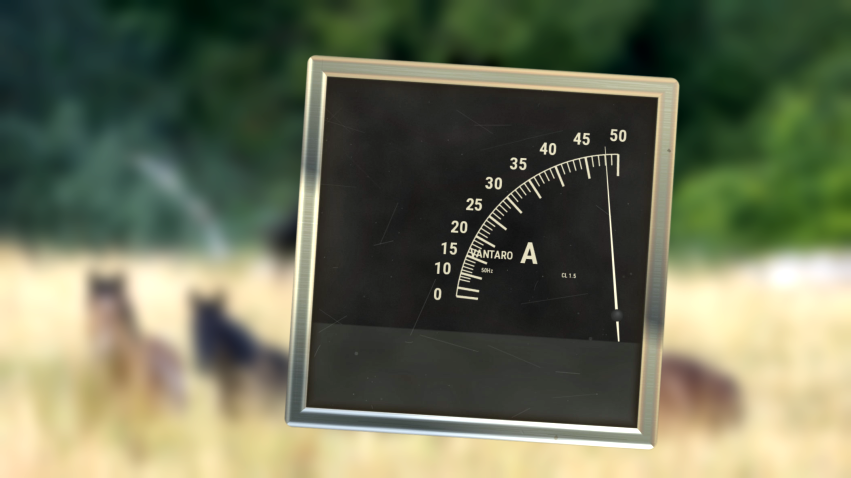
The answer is 48 A
